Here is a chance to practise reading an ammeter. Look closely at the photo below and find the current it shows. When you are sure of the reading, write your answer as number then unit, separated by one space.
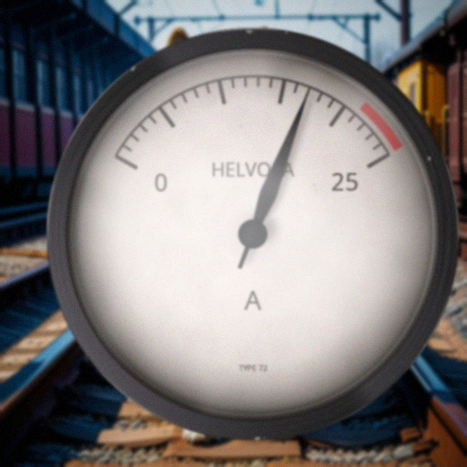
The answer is 17 A
